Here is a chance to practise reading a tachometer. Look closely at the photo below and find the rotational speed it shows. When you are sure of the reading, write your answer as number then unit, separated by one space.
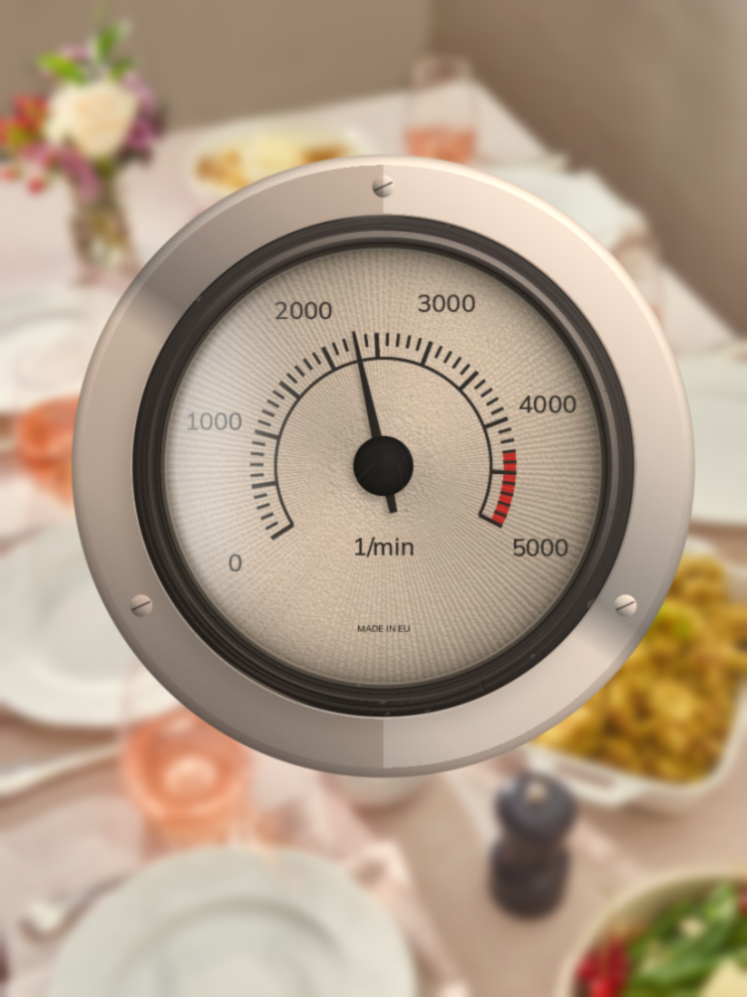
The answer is 2300 rpm
